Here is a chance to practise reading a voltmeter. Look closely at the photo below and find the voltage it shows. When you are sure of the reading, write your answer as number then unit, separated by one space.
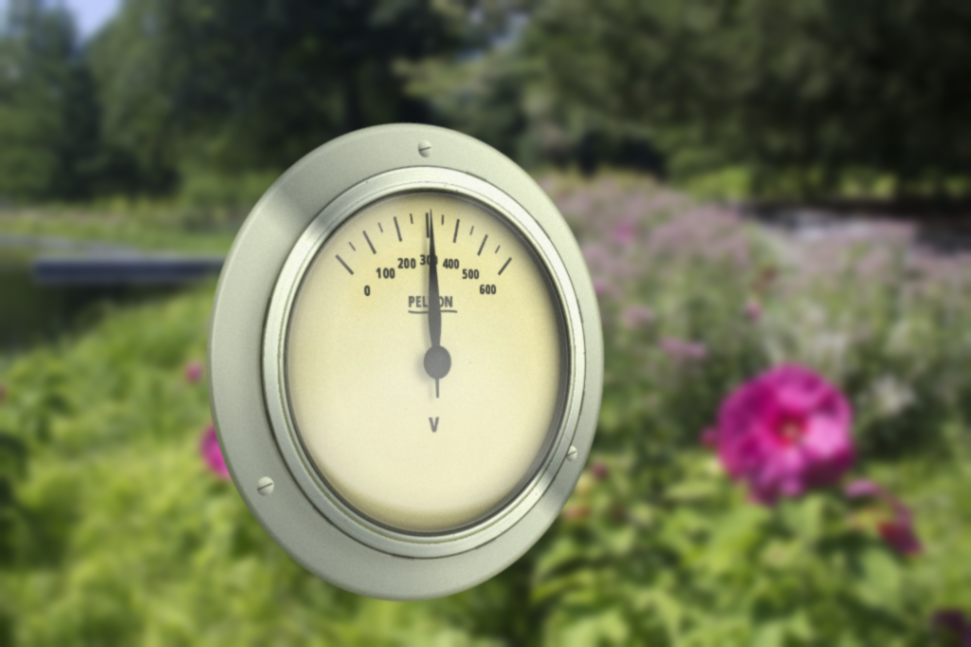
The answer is 300 V
